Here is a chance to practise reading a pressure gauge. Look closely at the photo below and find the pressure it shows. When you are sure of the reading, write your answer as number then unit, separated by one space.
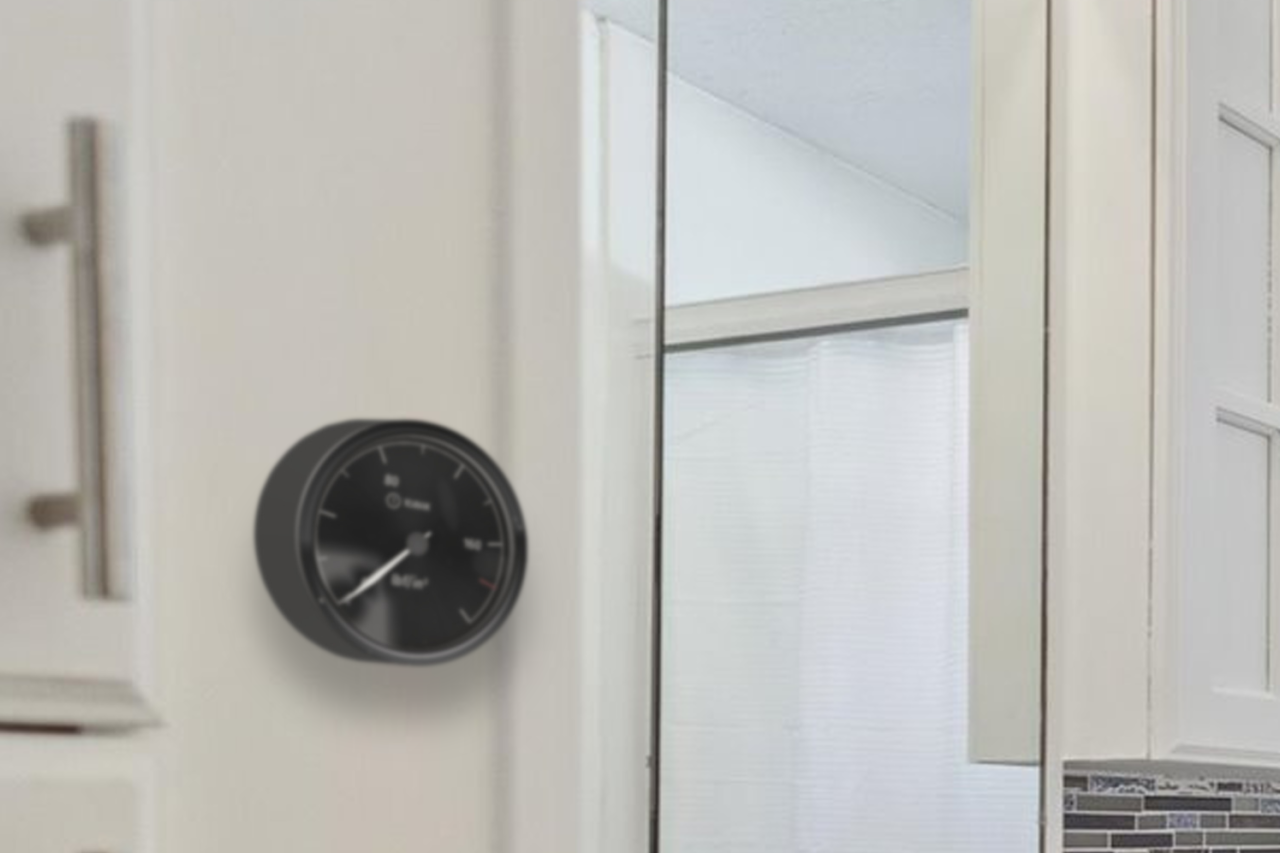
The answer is 0 psi
